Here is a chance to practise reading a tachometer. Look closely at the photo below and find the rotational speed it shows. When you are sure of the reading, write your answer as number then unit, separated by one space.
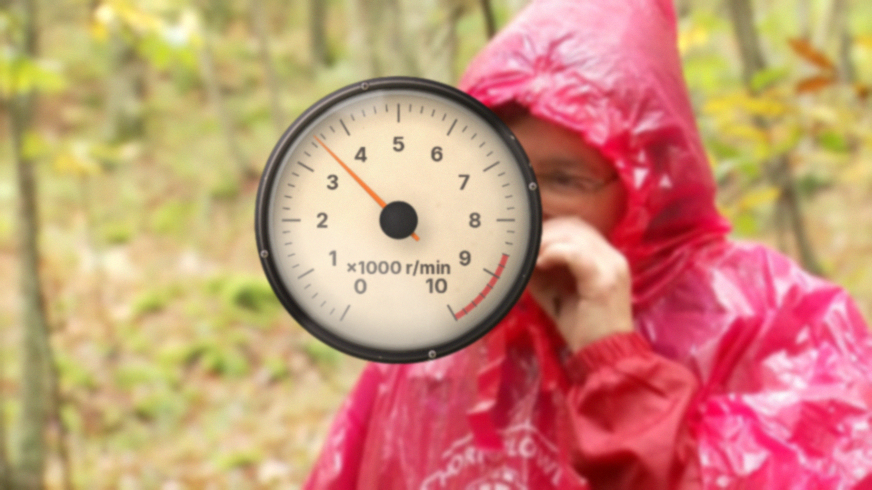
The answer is 3500 rpm
